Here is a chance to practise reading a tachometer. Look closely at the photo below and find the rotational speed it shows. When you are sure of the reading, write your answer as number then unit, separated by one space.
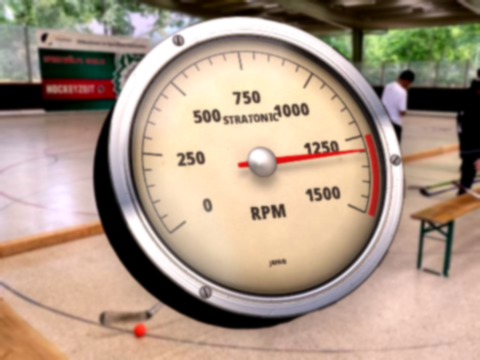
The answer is 1300 rpm
